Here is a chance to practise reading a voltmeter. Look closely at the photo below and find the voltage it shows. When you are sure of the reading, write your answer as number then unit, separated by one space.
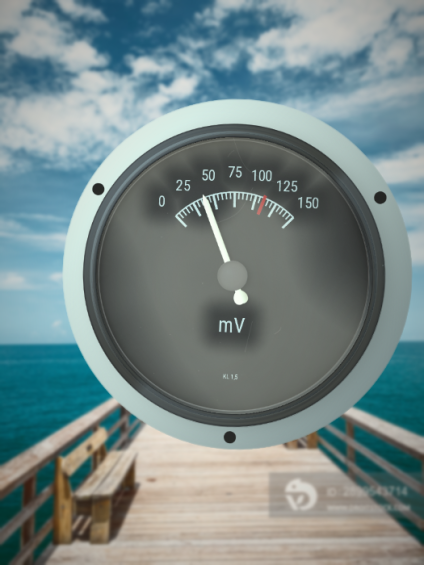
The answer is 40 mV
